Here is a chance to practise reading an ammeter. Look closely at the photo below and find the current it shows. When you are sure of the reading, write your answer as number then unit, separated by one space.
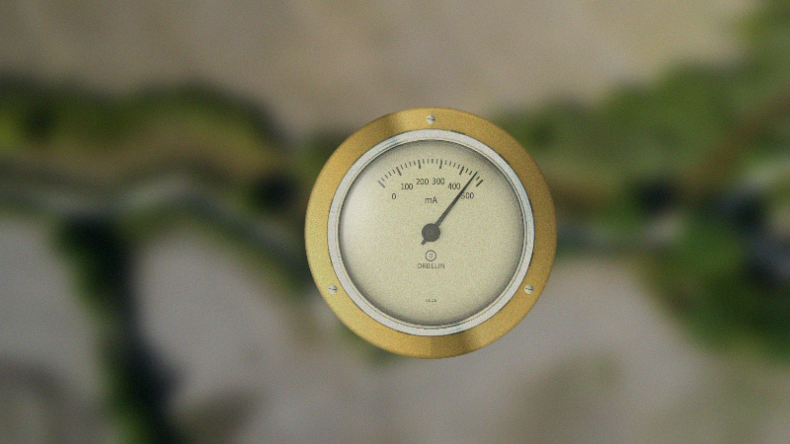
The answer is 460 mA
